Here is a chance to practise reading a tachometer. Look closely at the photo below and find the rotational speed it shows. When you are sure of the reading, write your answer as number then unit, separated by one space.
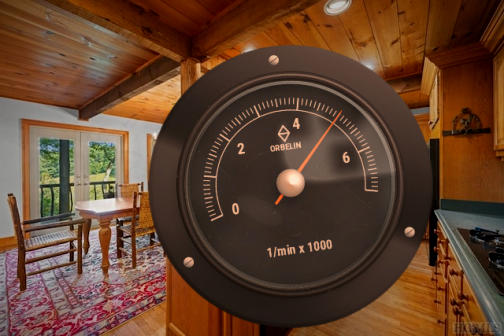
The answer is 5000 rpm
